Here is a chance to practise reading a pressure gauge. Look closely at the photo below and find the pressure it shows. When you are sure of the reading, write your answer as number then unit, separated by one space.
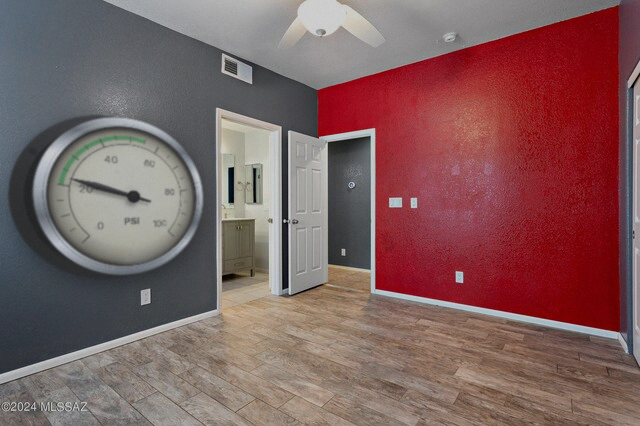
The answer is 22.5 psi
